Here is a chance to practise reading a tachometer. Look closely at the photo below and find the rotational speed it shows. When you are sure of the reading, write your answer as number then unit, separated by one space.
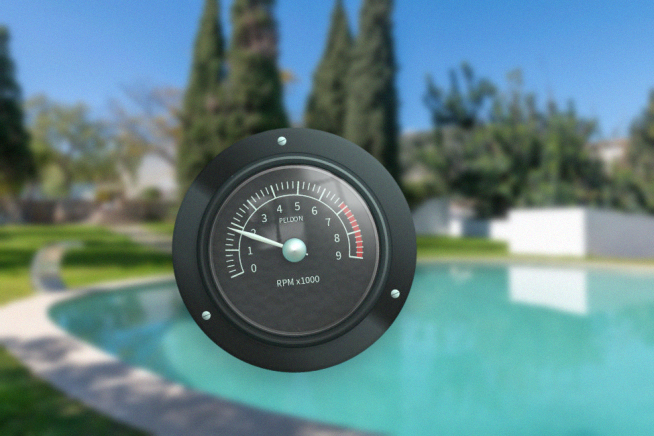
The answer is 1800 rpm
